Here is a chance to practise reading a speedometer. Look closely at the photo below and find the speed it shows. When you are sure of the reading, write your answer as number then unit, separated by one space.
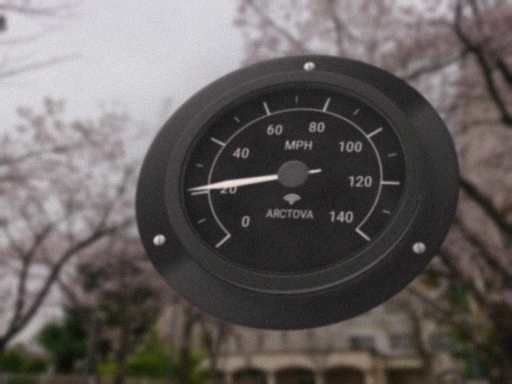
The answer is 20 mph
